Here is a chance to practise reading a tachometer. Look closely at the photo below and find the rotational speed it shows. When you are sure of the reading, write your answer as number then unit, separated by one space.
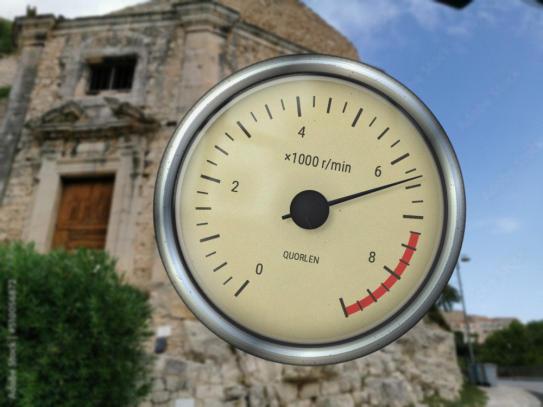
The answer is 6375 rpm
